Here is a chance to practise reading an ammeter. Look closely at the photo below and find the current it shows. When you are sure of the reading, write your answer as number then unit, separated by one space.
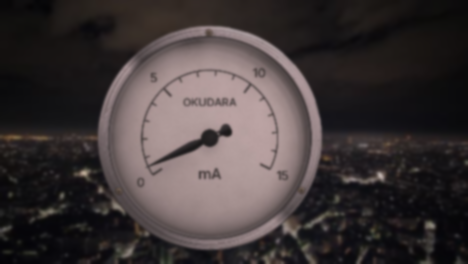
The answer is 0.5 mA
